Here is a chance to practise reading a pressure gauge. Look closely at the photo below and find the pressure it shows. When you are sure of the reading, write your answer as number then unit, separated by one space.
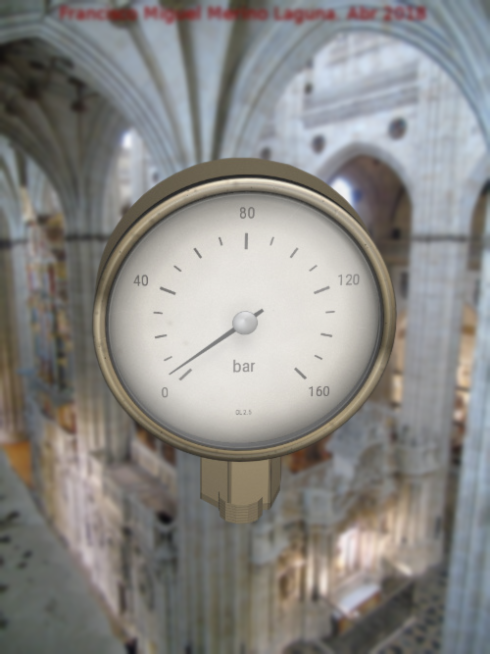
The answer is 5 bar
